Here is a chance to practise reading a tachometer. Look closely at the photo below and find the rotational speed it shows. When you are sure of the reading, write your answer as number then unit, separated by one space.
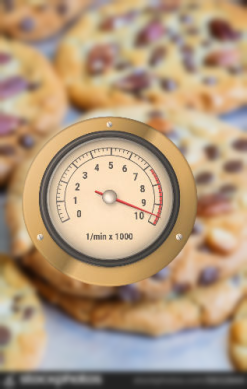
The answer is 9600 rpm
